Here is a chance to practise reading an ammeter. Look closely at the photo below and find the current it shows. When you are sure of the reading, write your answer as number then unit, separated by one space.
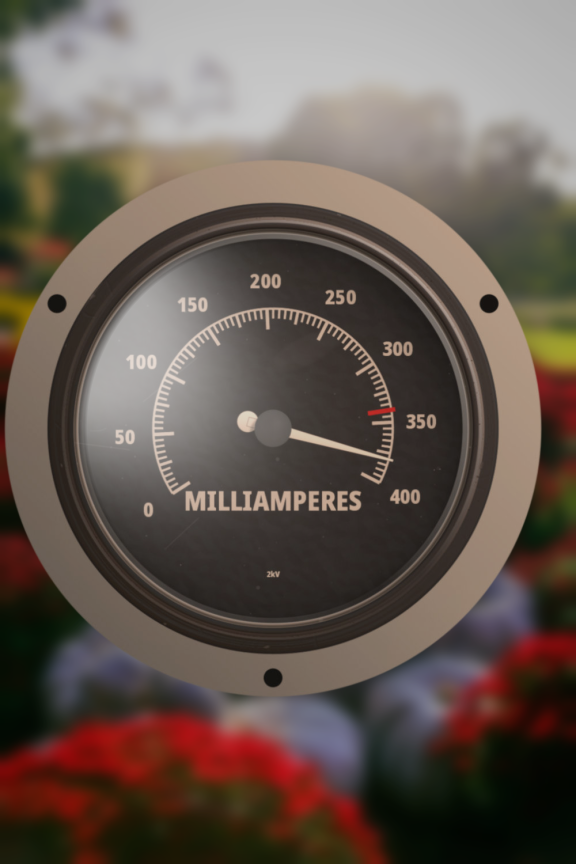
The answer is 380 mA
